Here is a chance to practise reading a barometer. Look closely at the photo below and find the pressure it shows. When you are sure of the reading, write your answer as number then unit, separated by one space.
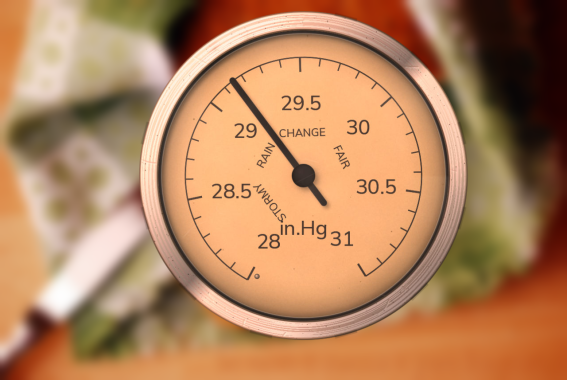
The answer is 29.15 inHg
